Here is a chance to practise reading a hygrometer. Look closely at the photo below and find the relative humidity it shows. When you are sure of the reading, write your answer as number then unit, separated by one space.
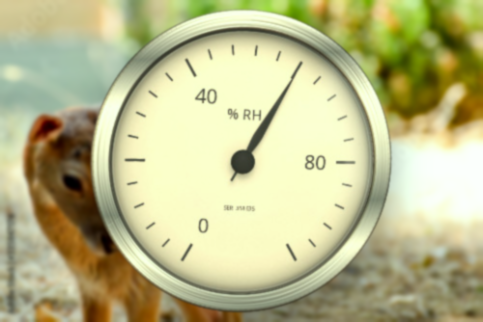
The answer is 60 %
